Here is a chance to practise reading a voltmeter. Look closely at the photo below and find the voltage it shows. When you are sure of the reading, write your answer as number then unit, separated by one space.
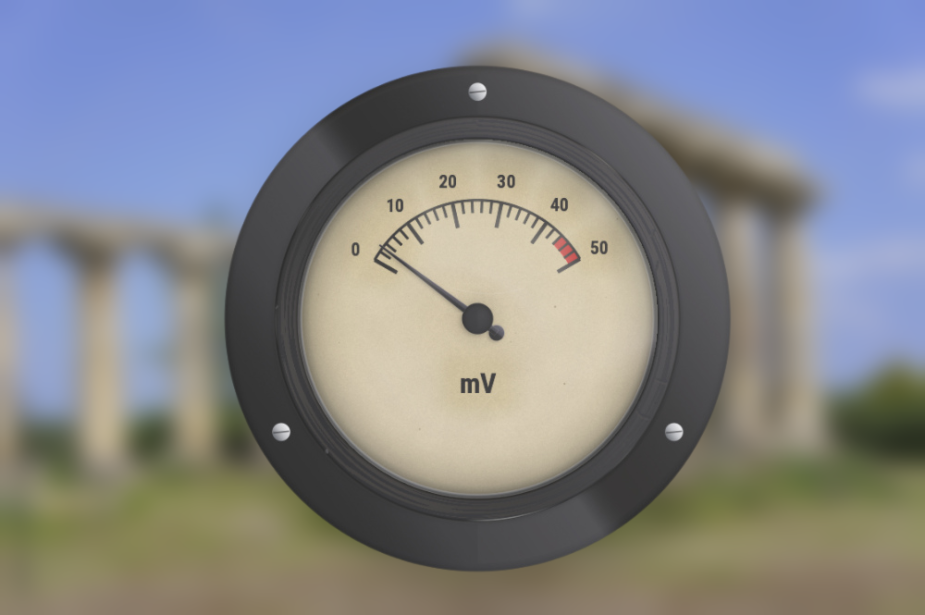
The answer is 3 mV
